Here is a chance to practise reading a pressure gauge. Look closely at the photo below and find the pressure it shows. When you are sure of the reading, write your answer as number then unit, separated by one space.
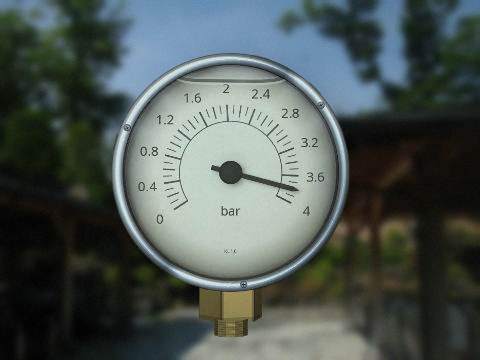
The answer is 3.8 bar
